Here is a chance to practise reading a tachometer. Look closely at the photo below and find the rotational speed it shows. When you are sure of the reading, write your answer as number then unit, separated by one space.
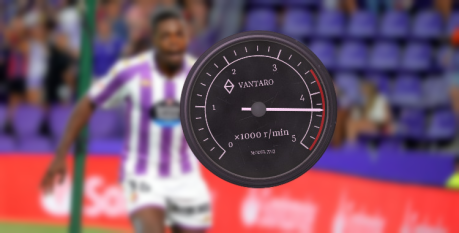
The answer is 4300 rpm
